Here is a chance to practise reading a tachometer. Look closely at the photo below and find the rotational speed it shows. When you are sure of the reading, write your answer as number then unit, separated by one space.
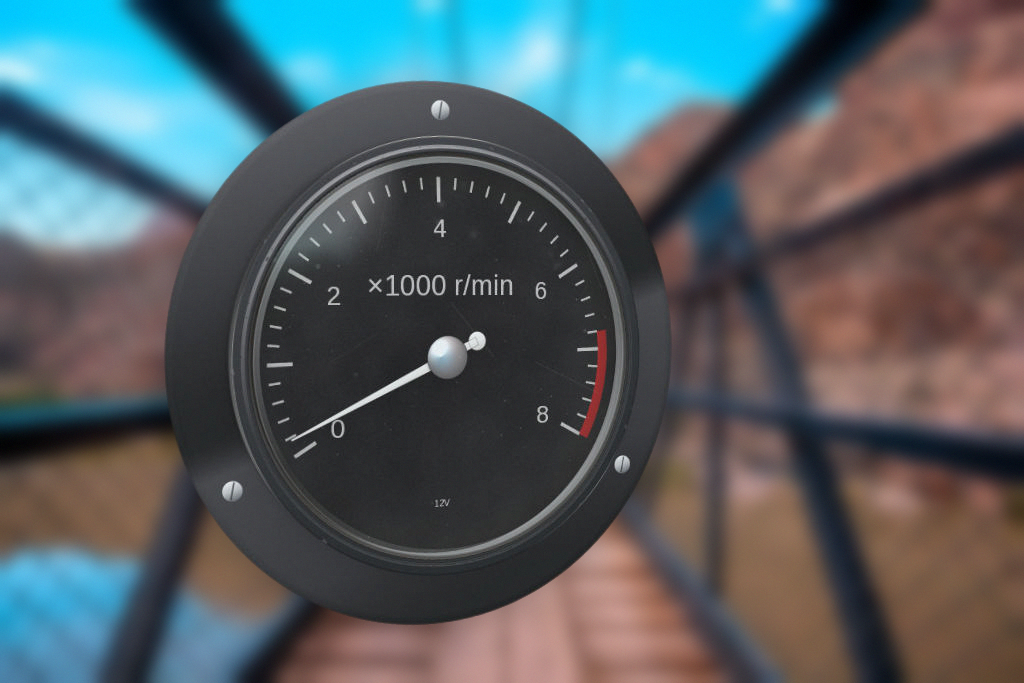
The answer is 200 rpm
